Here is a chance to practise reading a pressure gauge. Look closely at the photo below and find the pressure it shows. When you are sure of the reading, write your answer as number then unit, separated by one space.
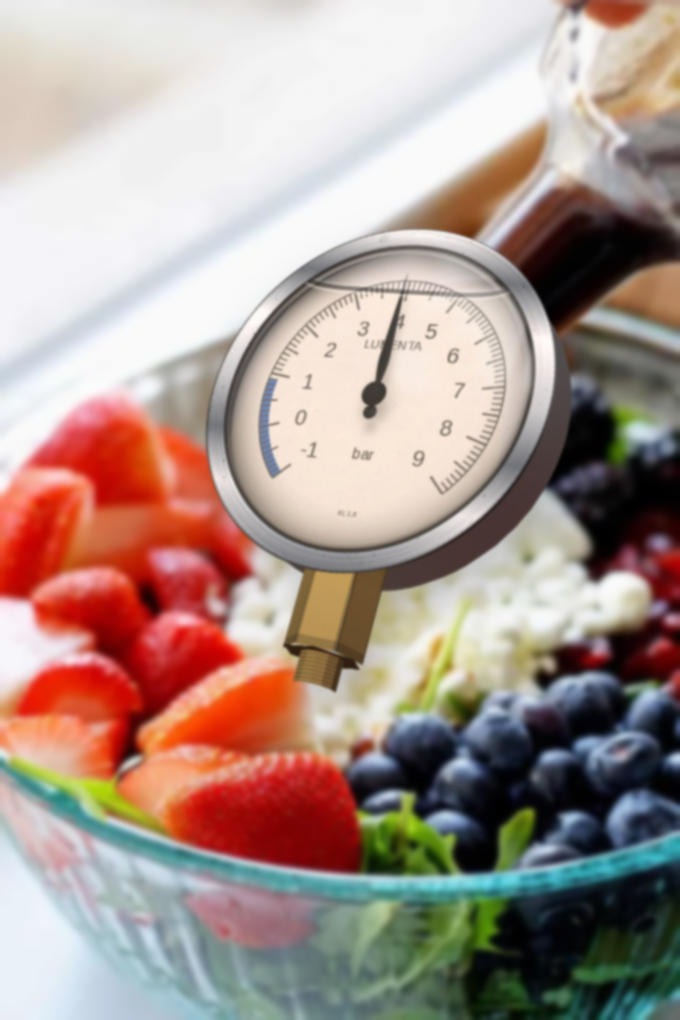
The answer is 4 bar
